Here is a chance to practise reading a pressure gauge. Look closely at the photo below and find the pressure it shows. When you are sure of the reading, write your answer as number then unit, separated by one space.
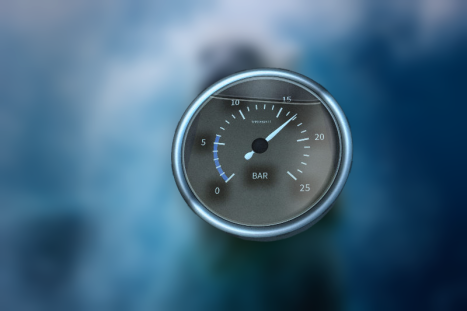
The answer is 17 bar
